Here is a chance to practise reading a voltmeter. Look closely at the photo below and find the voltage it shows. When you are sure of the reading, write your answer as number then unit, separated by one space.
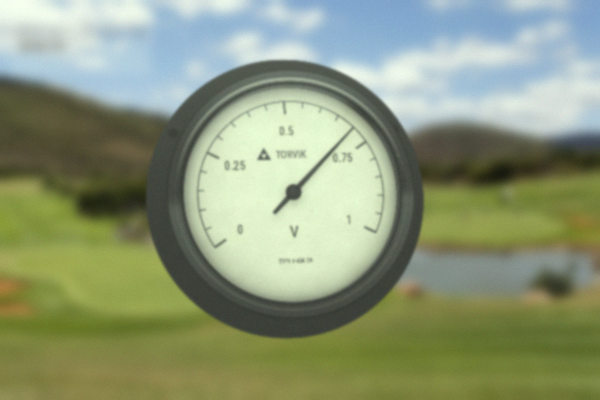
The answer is 0.7 V
